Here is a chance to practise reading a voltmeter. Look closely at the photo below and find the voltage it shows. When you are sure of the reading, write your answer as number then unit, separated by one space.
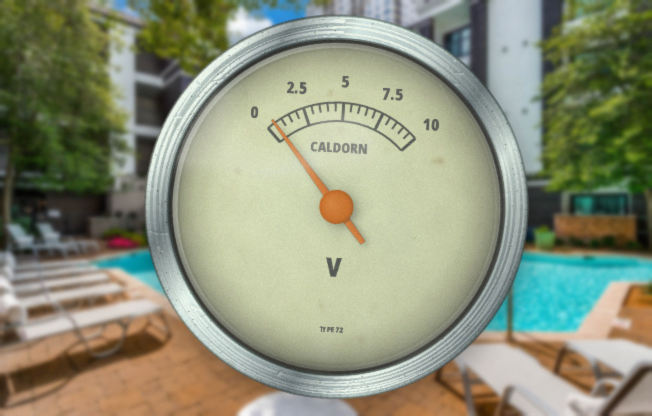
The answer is 0.5 V
